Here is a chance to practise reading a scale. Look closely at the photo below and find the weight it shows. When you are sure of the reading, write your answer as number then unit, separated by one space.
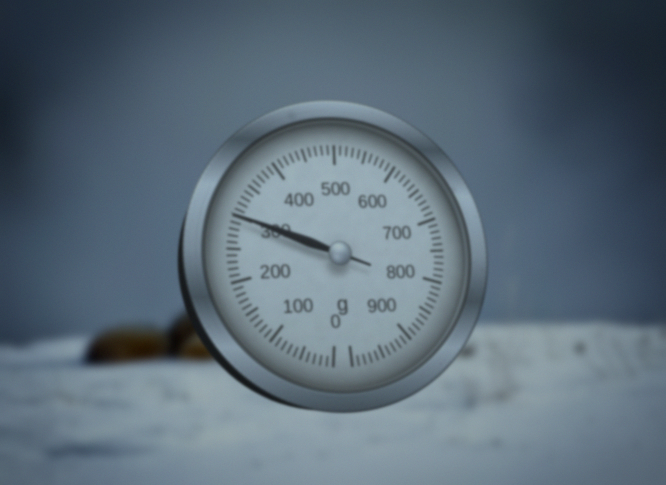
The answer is 300 g
